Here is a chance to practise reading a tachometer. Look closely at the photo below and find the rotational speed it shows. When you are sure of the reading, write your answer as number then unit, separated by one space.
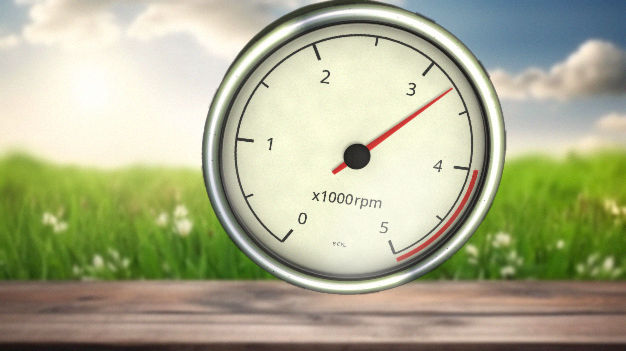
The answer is 3250 rpm
